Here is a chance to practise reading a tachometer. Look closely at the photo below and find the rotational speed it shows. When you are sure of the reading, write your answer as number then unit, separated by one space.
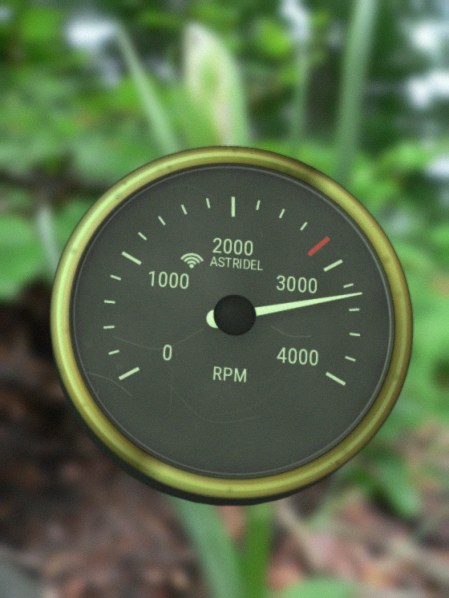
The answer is 3300 rpm
